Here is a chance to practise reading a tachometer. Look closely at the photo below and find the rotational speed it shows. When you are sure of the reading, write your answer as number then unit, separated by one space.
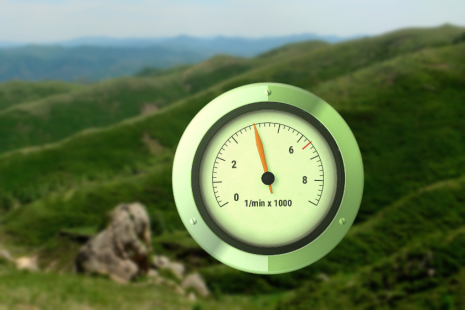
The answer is 4000 rpm
